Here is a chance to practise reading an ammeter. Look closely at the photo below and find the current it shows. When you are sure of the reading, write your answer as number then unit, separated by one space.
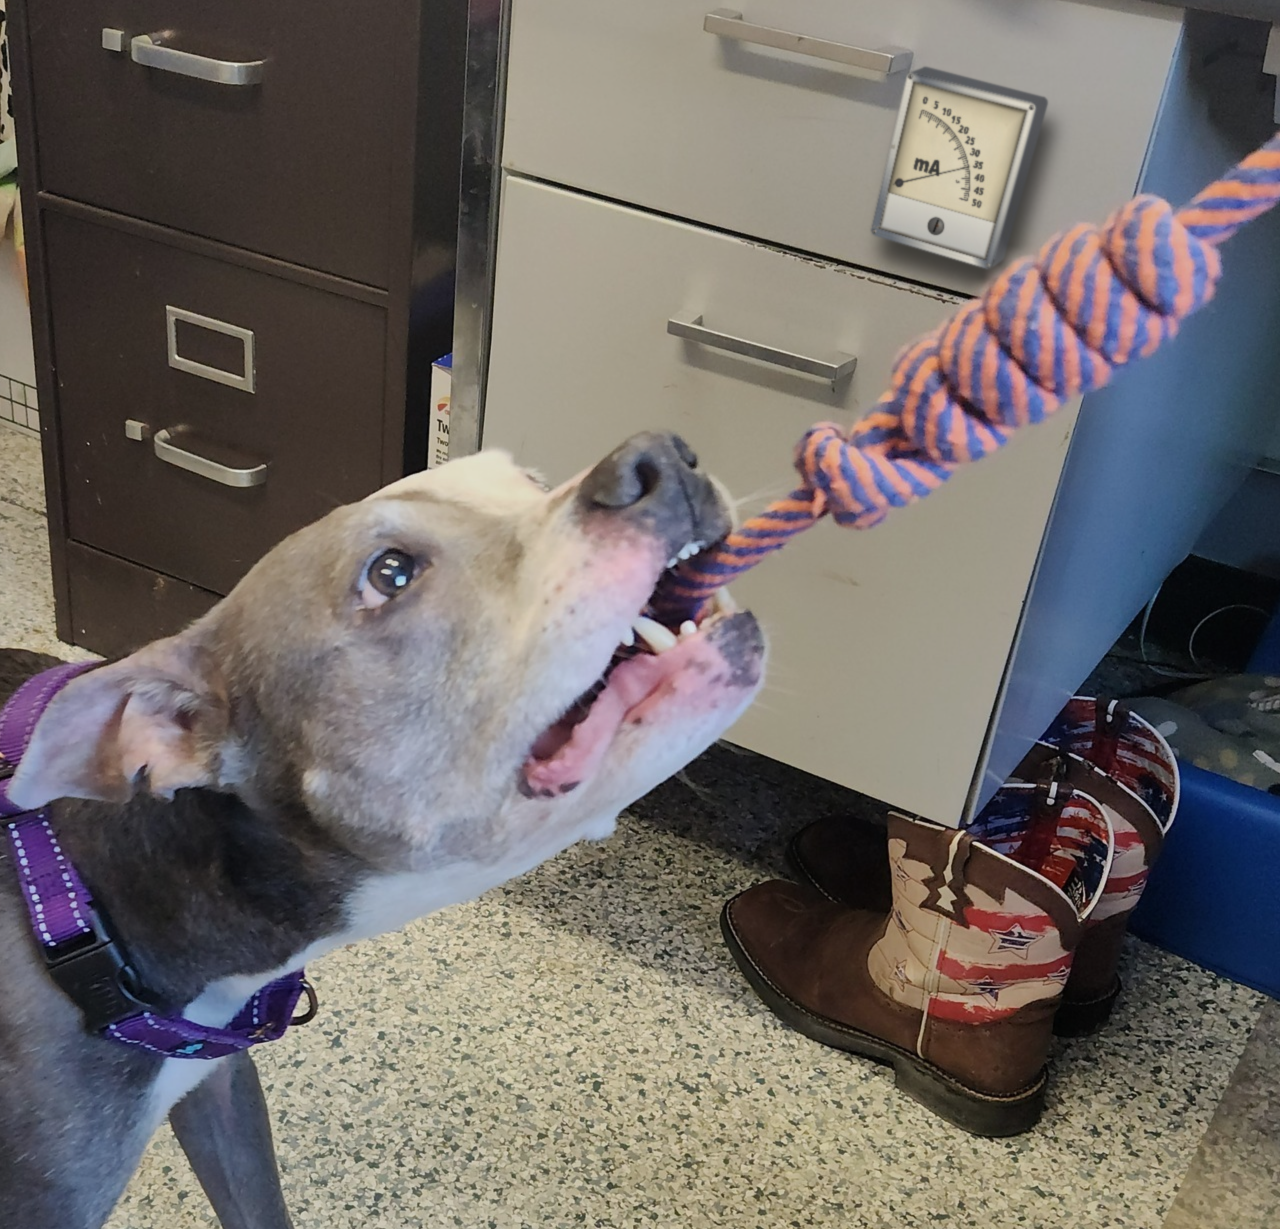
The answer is 35 mA
